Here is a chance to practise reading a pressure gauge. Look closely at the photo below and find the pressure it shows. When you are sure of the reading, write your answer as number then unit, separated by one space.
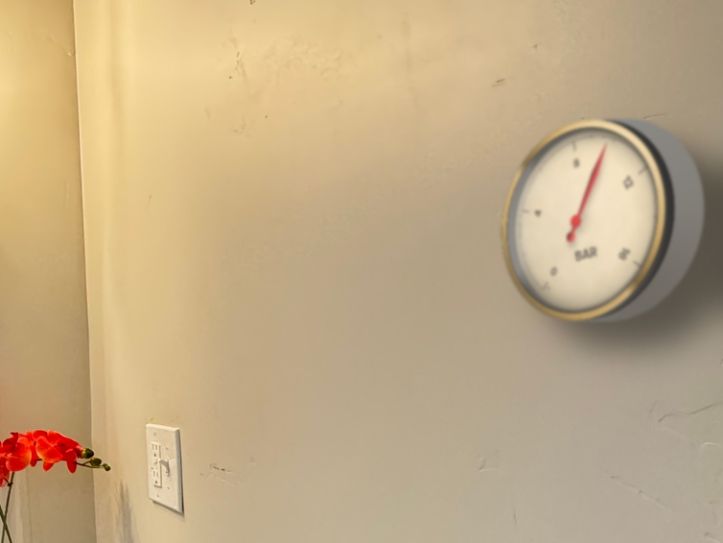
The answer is 10 bar
